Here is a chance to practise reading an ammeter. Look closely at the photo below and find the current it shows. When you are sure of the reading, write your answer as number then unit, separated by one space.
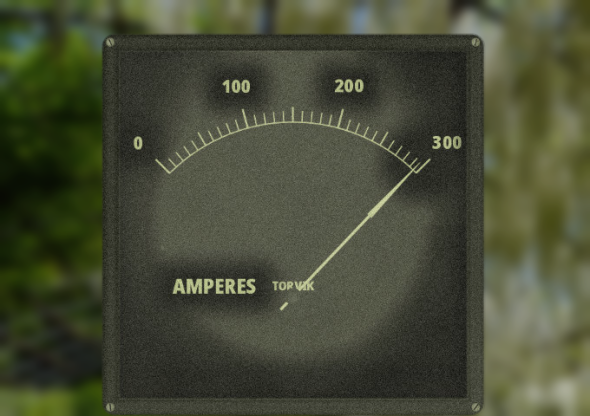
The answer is 295 A
